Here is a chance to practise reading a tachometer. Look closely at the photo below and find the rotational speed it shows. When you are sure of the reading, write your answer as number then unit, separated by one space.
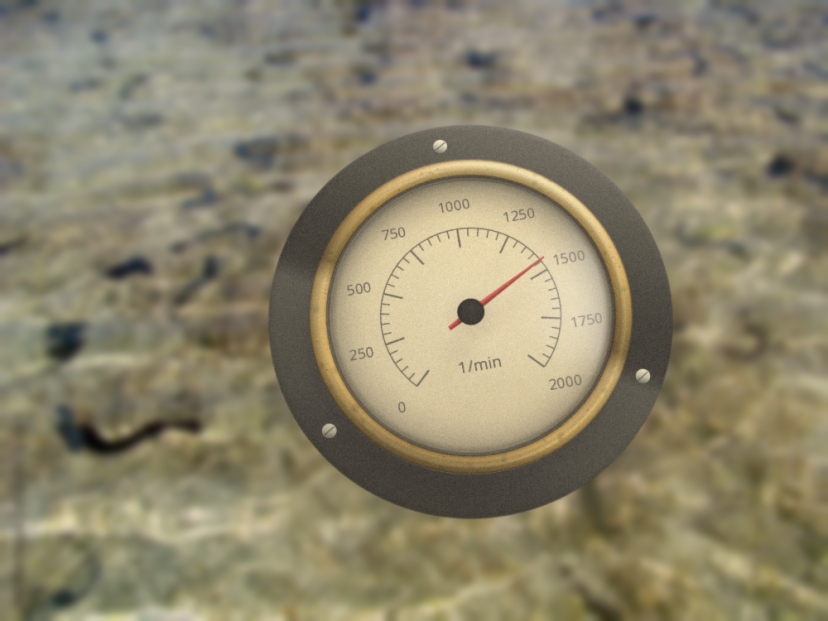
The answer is 1450 rpm
